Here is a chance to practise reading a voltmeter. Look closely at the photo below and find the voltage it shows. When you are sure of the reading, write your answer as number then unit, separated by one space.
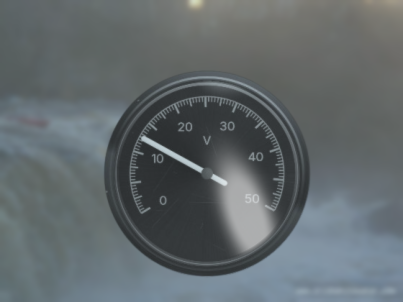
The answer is 12.5 V
